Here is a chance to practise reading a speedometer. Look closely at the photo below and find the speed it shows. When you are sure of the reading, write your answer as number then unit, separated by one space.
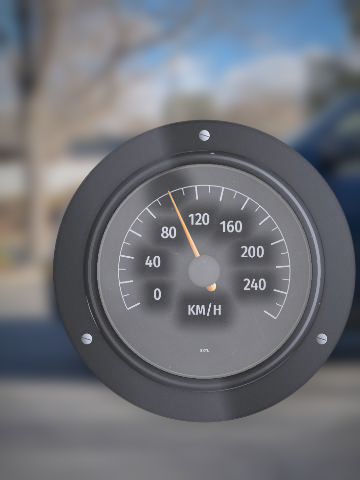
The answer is 100 km/h
